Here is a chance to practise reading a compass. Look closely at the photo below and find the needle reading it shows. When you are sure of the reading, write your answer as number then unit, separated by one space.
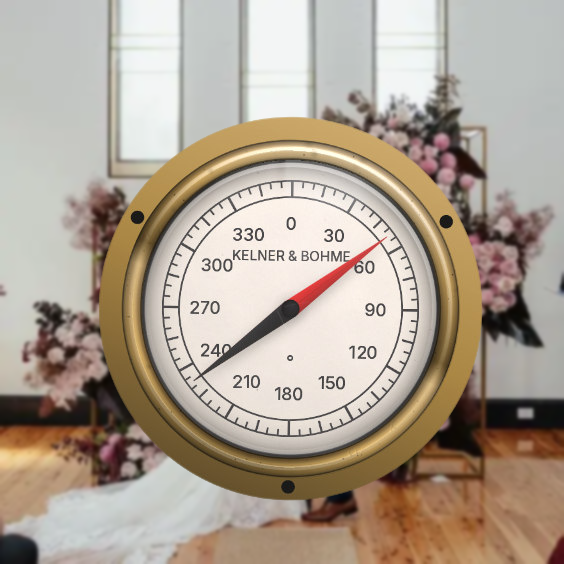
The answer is 52.5 °
